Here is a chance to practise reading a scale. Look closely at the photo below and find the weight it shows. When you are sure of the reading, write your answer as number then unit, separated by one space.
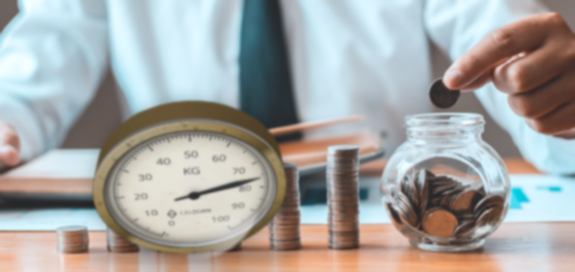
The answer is 75 kg
